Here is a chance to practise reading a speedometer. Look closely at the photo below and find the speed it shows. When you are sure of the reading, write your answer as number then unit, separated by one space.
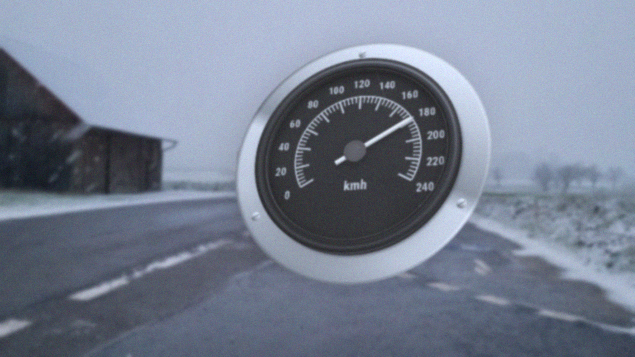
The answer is 180 km/h
